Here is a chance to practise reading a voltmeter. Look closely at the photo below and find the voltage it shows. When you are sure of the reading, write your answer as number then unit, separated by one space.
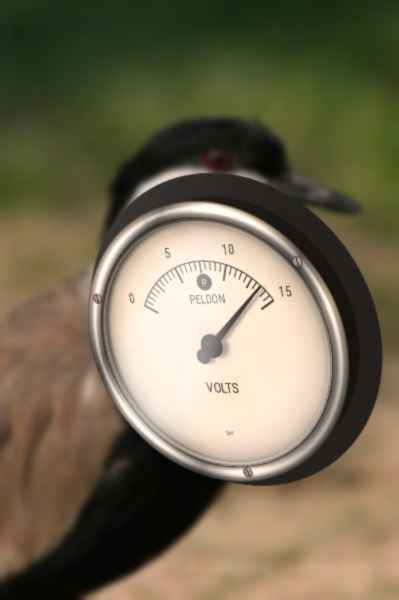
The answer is 13.5 V
